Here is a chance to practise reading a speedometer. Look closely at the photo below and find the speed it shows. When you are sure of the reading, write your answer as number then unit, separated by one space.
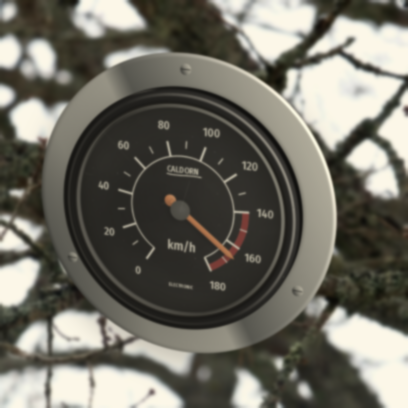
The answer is 165 km/h
